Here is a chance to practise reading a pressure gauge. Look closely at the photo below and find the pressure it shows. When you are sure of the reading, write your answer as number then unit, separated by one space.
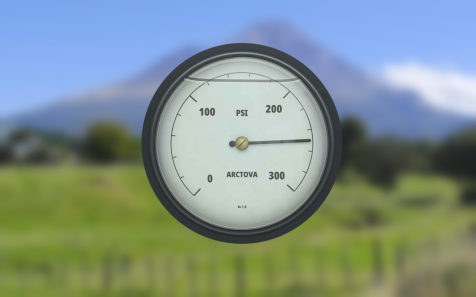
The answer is 250 psi
